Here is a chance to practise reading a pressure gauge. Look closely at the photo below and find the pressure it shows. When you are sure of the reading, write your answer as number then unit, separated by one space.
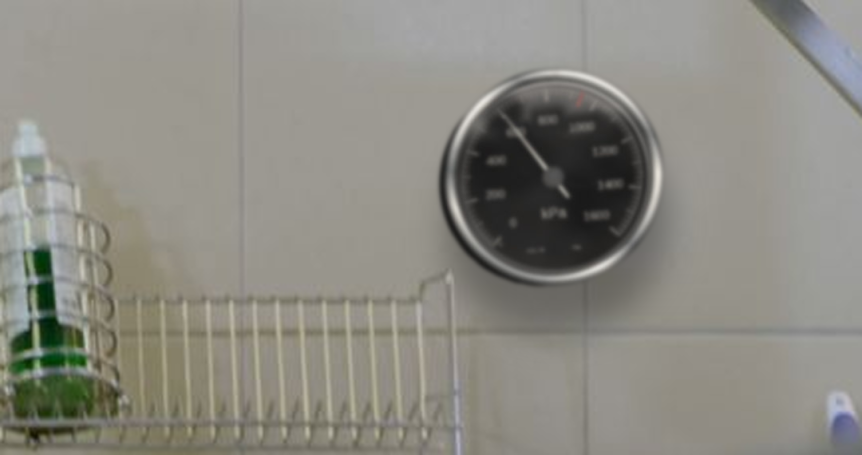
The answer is 600 kPa
